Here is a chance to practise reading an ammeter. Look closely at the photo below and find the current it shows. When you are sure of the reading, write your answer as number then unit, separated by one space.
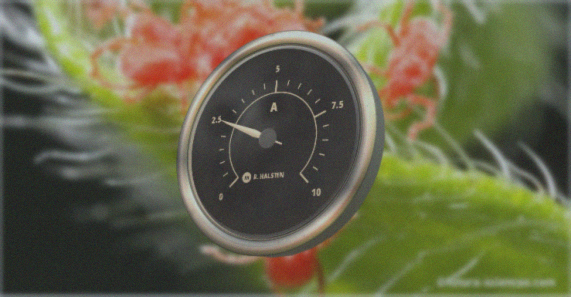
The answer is 2.5 A
